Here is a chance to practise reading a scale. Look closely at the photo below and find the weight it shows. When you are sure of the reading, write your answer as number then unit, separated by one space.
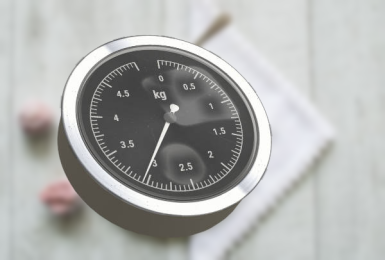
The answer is 3.05 kg
